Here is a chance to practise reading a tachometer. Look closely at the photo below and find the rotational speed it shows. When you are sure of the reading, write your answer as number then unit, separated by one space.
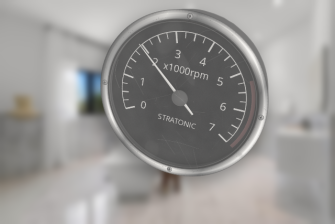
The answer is 2000 rpm
